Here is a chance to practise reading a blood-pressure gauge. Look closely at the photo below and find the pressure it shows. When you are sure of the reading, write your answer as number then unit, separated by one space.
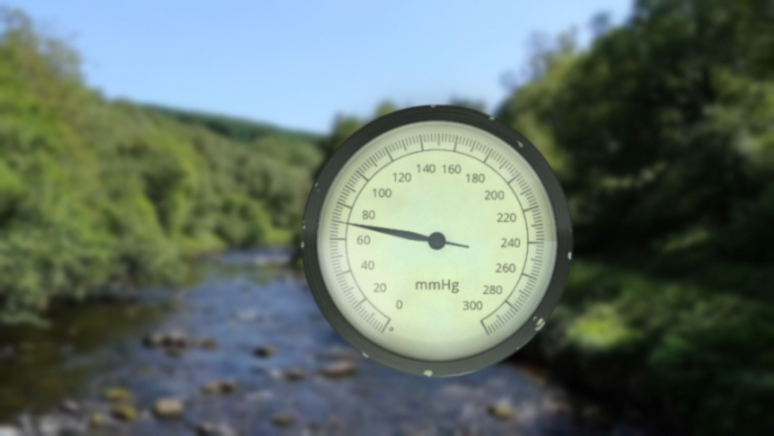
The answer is 70 mmHg
